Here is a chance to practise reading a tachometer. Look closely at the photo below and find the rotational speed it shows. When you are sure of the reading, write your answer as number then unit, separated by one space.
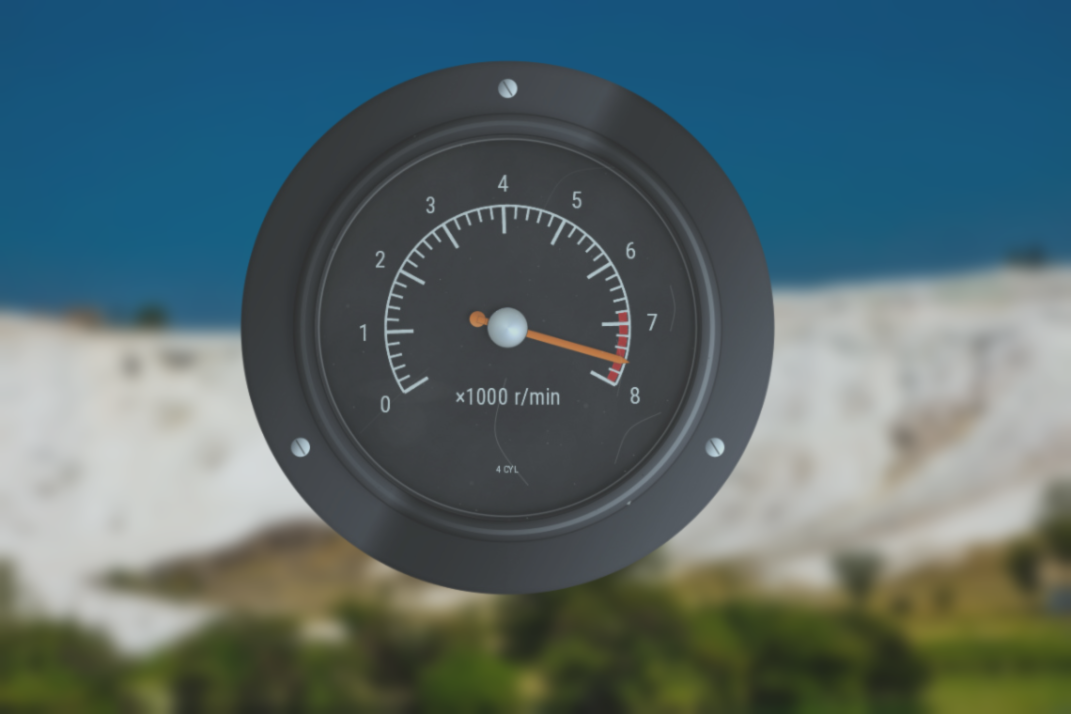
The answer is 7600 rpm
